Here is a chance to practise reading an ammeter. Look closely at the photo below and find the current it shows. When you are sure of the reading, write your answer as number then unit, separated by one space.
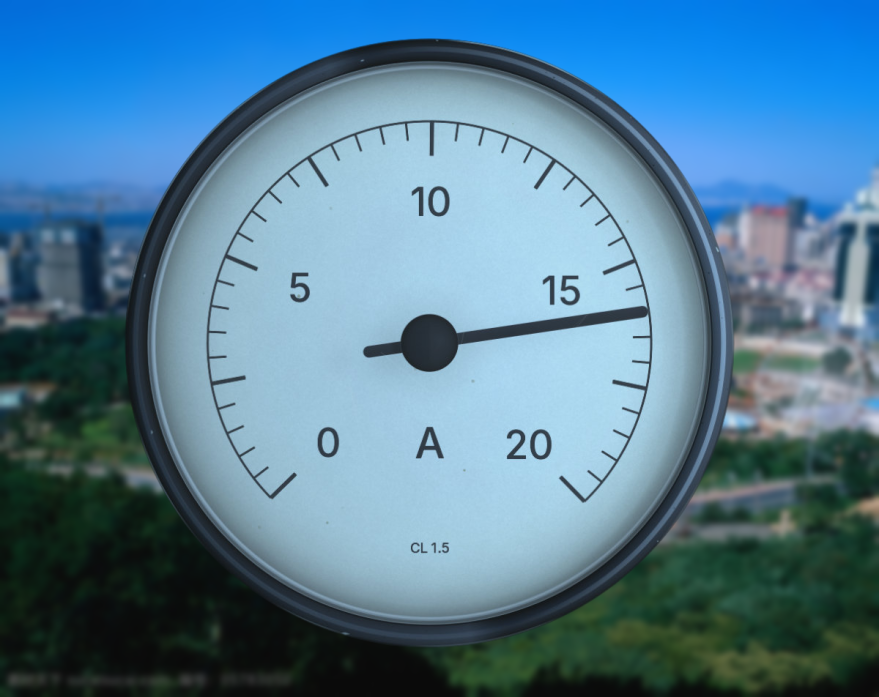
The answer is 16 A
